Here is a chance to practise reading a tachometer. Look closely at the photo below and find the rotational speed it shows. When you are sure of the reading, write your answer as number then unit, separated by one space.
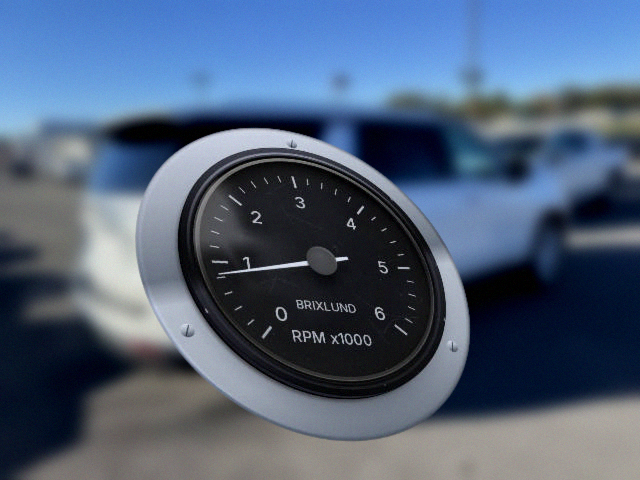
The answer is 800 rpm
